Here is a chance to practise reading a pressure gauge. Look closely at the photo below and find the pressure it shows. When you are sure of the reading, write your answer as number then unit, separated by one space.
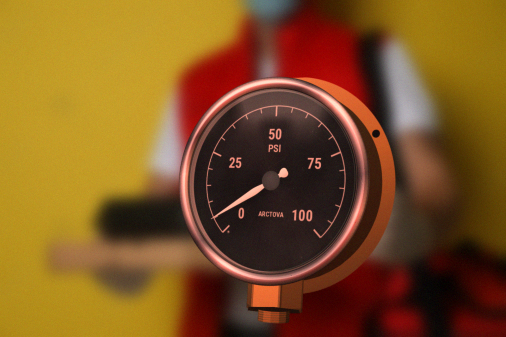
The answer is 5 psi
